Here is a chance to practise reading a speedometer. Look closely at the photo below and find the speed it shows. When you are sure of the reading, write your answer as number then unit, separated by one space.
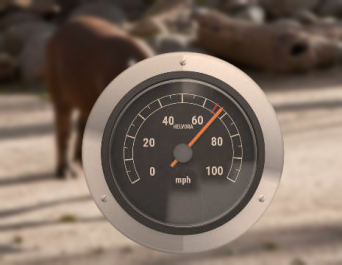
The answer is 67.5 mph
